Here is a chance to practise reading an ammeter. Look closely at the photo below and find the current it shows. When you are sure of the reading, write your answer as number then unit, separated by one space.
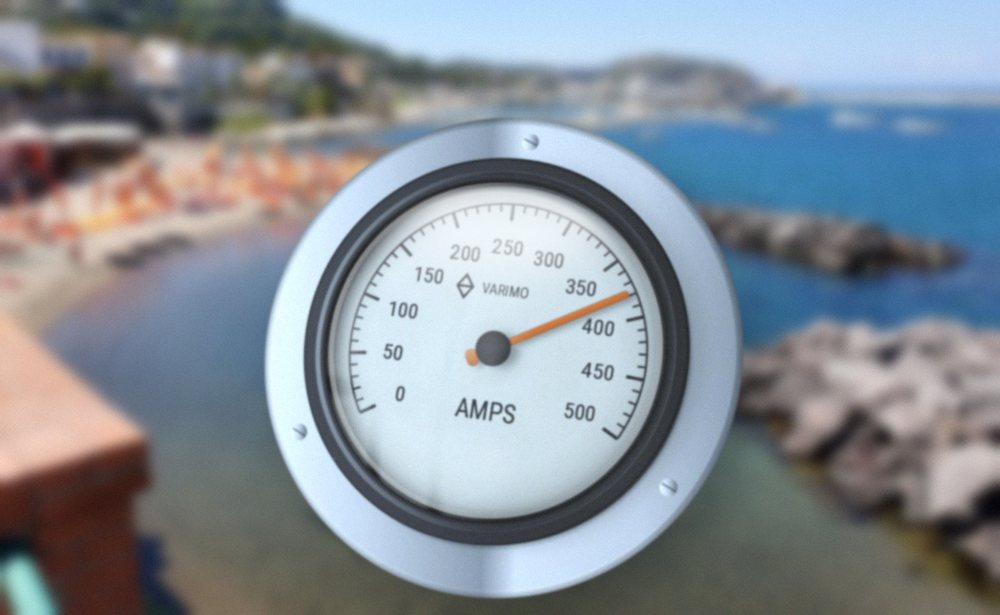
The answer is 380 A
